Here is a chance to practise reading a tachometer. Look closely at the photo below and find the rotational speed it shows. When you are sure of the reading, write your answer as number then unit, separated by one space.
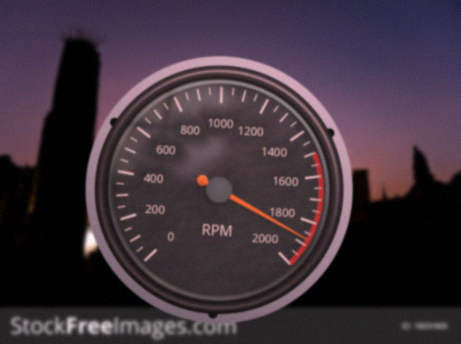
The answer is 1875 rpm
